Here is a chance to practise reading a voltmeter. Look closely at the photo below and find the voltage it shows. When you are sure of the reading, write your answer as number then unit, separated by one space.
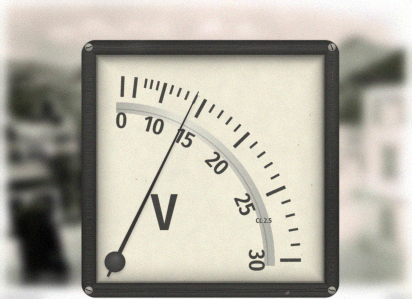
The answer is 14 V
